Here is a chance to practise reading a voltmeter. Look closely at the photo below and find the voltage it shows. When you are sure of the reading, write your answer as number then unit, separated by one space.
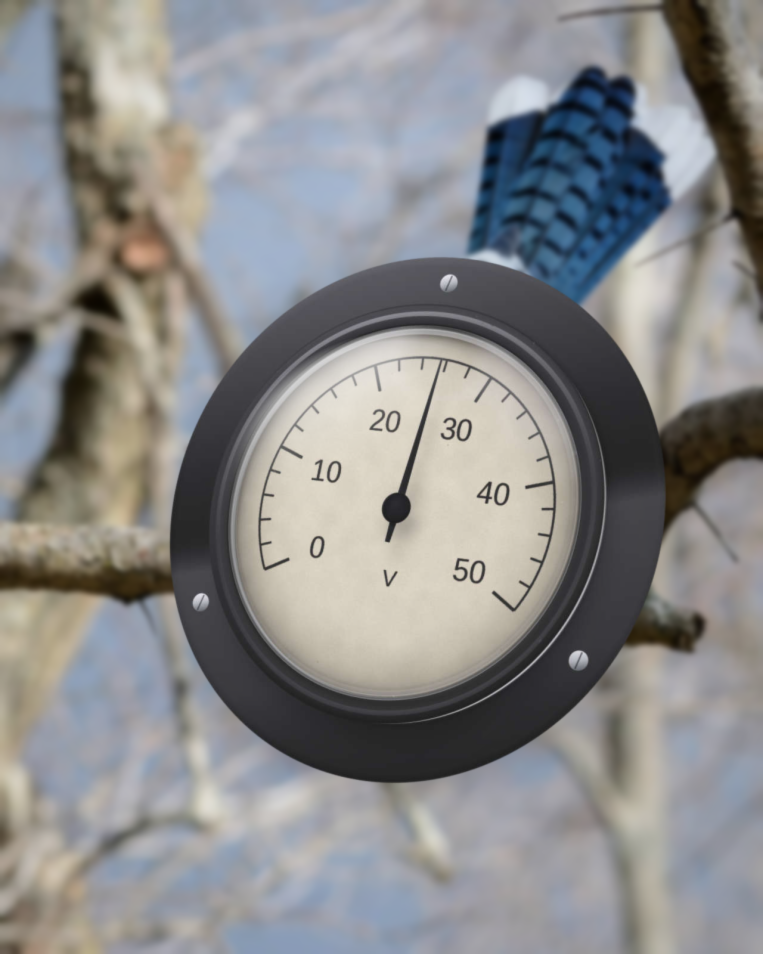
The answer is 26 V
